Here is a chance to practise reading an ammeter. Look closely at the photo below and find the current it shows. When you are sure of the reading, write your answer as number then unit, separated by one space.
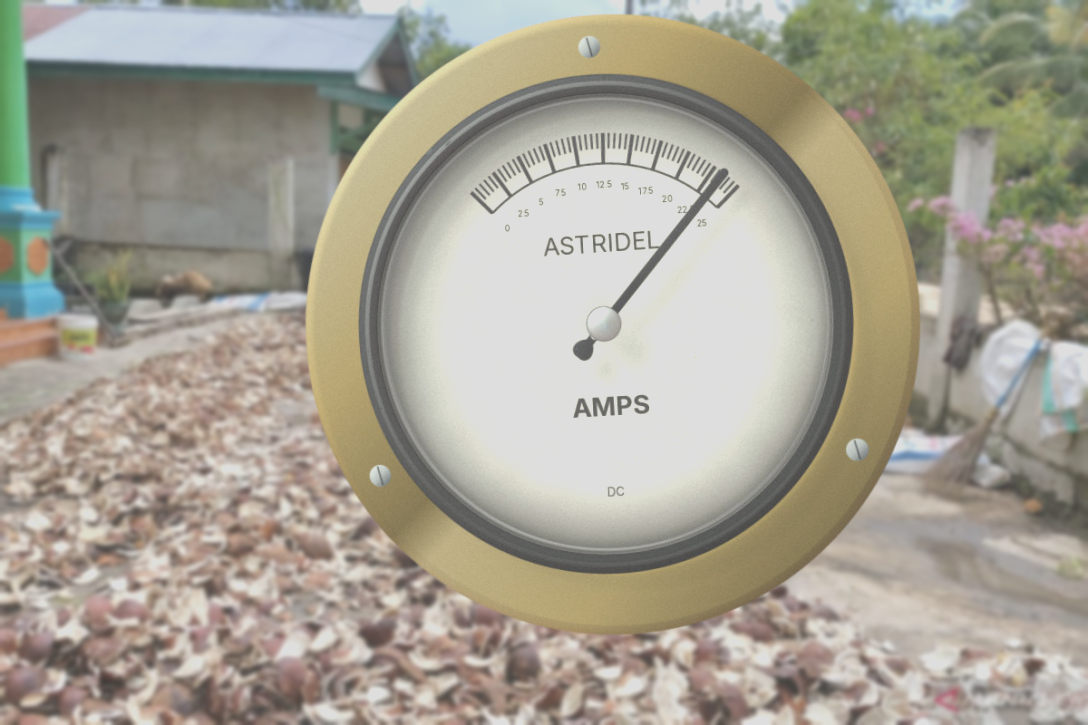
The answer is 23.5 A
